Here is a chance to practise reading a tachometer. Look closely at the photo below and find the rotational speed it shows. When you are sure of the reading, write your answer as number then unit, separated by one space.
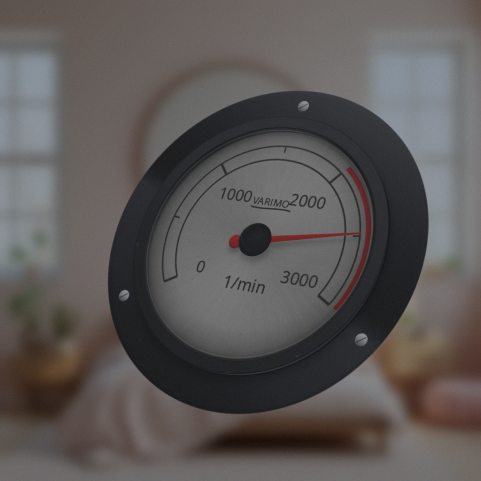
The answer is 2500 rpm
